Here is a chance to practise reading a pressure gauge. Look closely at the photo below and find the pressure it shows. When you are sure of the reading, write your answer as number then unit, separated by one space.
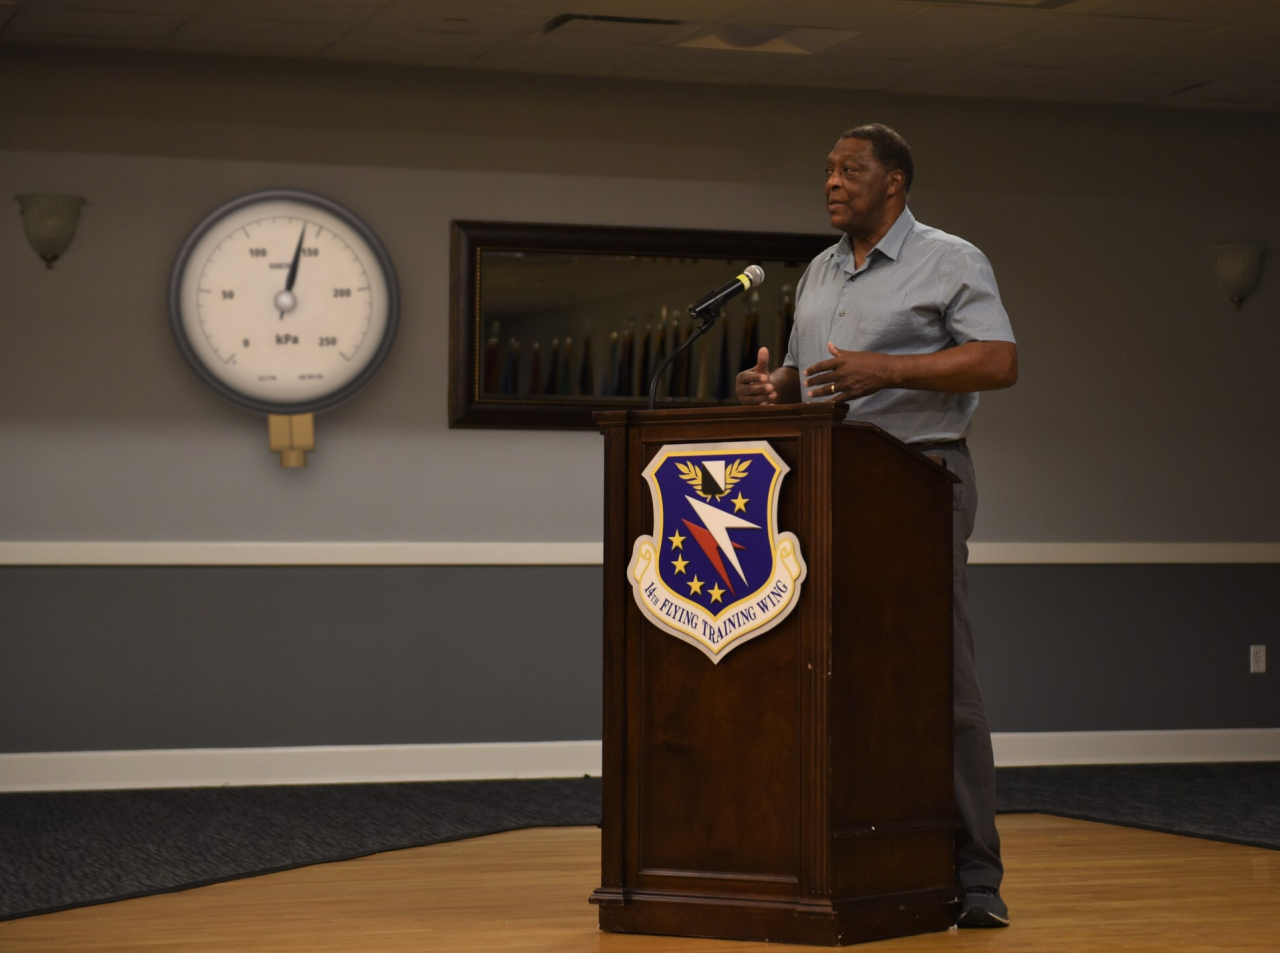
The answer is 140 kPa
